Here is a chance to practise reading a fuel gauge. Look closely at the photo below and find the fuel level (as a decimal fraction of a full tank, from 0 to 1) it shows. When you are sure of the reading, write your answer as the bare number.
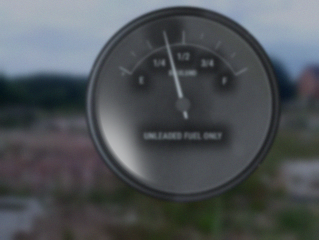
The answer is 0.375
